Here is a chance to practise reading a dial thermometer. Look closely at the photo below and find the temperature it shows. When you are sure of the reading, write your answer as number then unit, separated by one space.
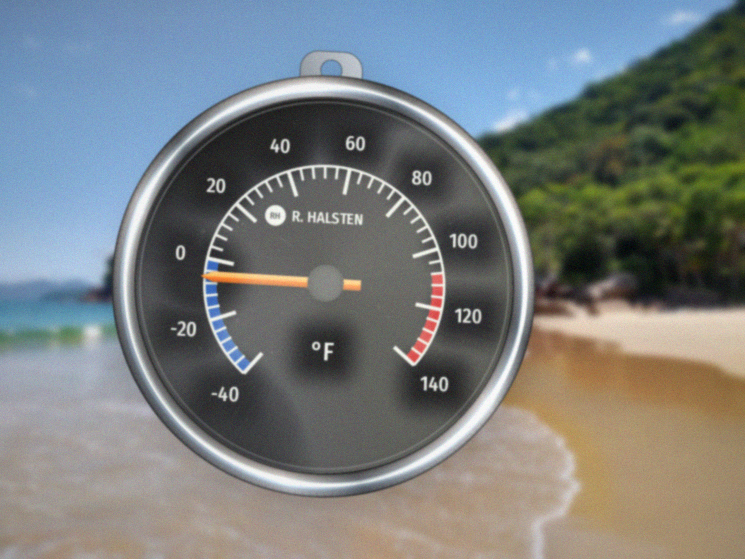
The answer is -6 °F
